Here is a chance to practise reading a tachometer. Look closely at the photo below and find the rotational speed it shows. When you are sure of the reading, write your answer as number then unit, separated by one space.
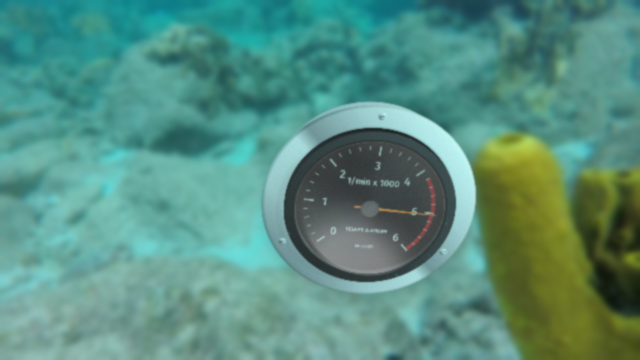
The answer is 5000 rpm
